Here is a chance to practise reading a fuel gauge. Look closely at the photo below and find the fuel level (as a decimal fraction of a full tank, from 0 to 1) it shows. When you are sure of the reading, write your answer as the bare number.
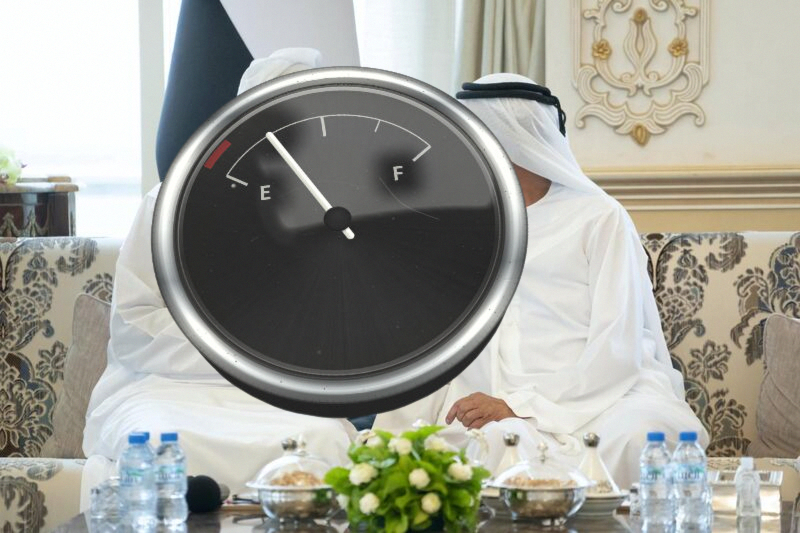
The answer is 0.25
